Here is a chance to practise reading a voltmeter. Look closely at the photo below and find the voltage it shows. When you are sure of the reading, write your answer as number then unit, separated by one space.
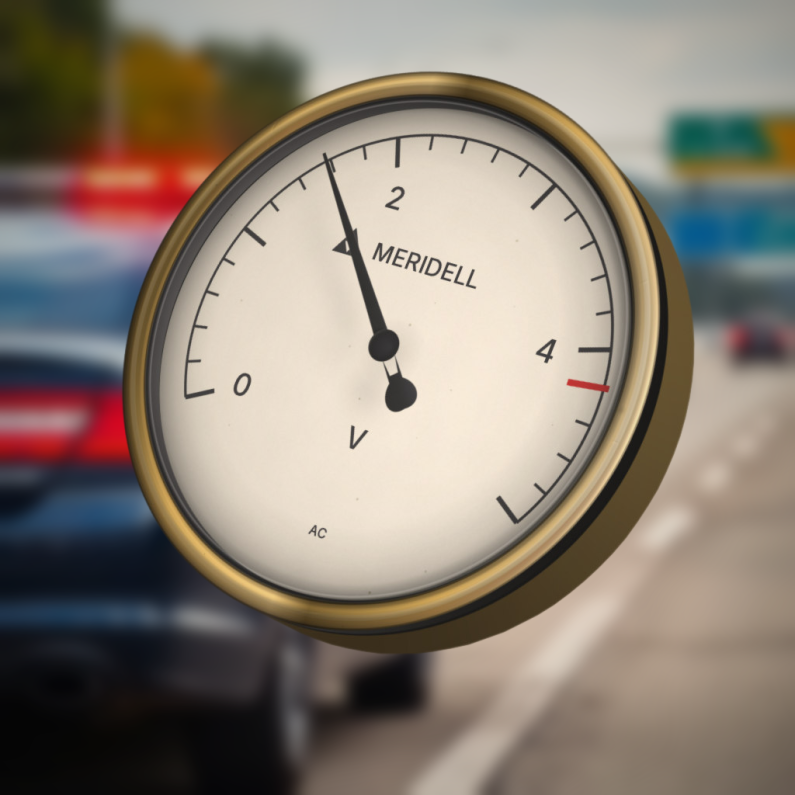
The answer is 1.6 V
